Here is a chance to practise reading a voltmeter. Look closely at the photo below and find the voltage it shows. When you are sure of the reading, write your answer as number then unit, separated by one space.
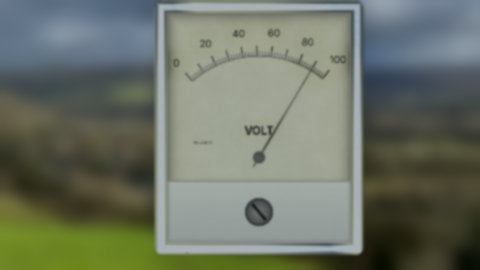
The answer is 90 V
